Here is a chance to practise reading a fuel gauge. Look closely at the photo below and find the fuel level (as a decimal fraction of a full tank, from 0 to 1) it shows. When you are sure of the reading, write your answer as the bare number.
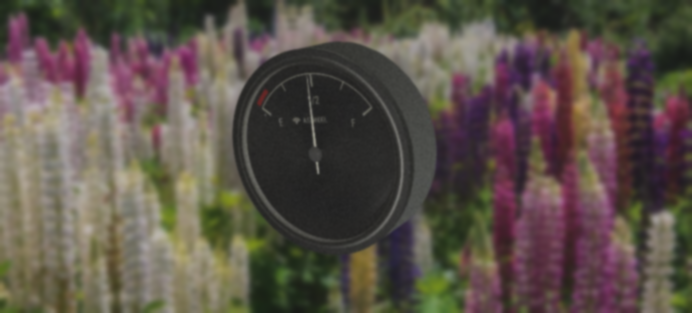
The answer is 0.5
